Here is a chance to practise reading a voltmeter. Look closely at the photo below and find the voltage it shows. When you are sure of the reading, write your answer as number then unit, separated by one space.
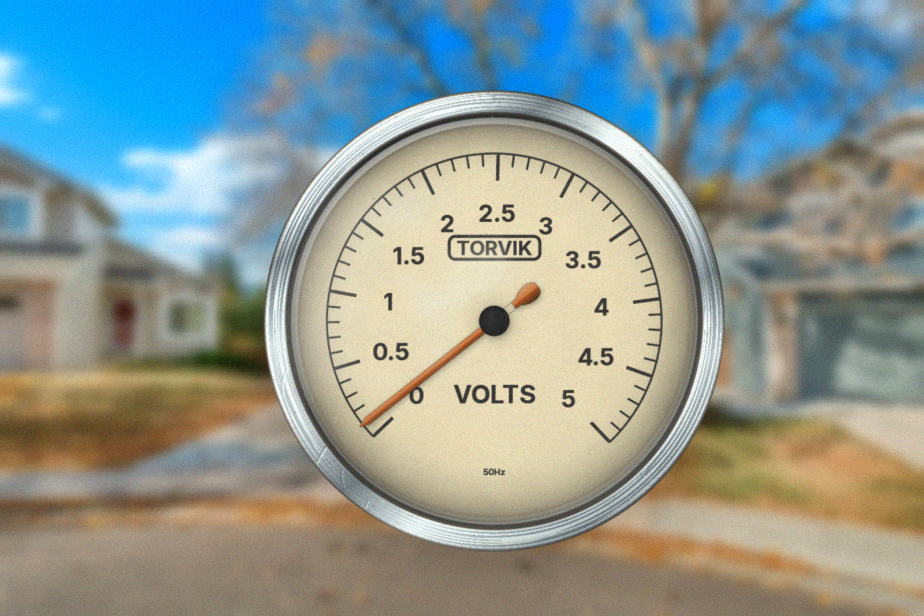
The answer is 0.1 V
